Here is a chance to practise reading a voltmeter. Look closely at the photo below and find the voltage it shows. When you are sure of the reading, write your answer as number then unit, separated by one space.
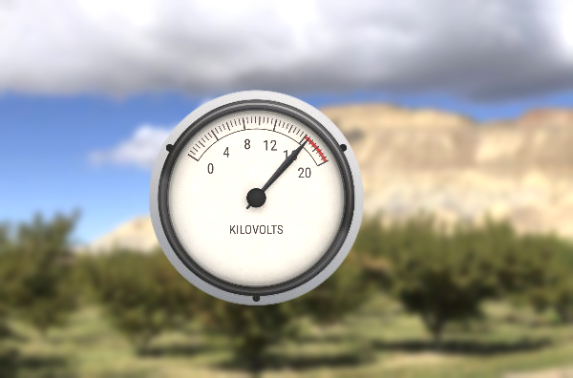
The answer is 16.5 kV
